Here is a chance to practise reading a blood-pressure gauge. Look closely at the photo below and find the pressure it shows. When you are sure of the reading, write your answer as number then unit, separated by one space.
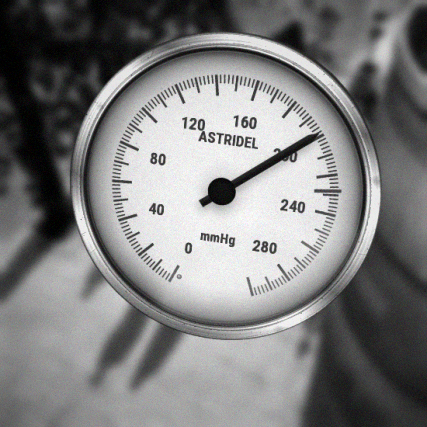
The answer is 198 mmHg
